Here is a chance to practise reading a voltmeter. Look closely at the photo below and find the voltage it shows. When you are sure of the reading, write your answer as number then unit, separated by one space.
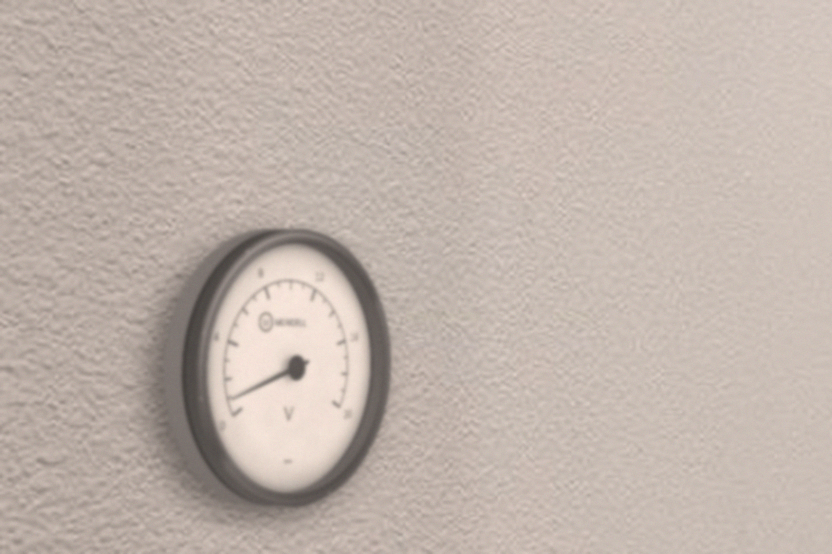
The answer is 1 V
